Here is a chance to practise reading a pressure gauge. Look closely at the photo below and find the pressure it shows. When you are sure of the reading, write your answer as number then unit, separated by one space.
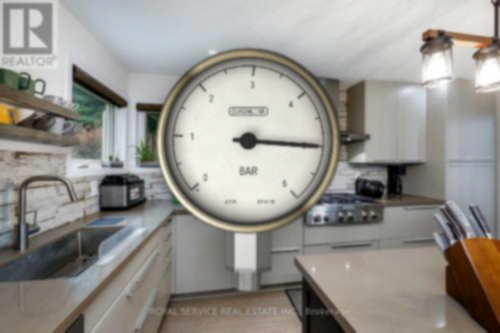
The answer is 5 bar
